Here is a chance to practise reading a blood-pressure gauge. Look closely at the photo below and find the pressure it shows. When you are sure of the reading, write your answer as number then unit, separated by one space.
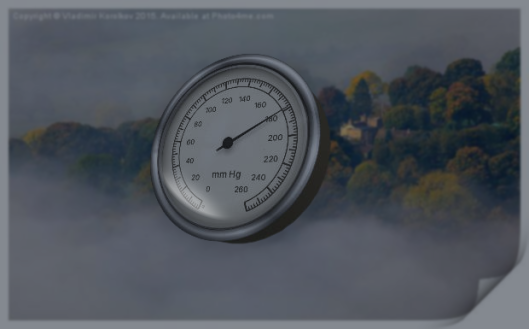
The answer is 180 mmHg
